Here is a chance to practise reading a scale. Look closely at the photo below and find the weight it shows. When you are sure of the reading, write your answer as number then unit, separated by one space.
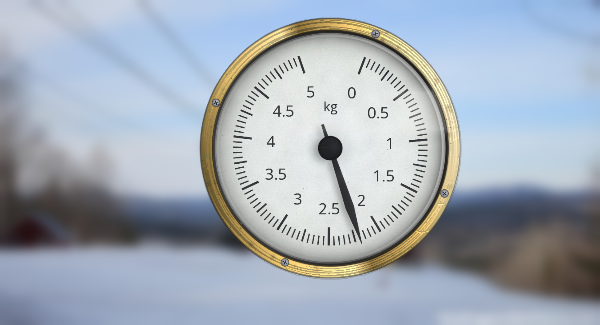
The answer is 2.2 kg
